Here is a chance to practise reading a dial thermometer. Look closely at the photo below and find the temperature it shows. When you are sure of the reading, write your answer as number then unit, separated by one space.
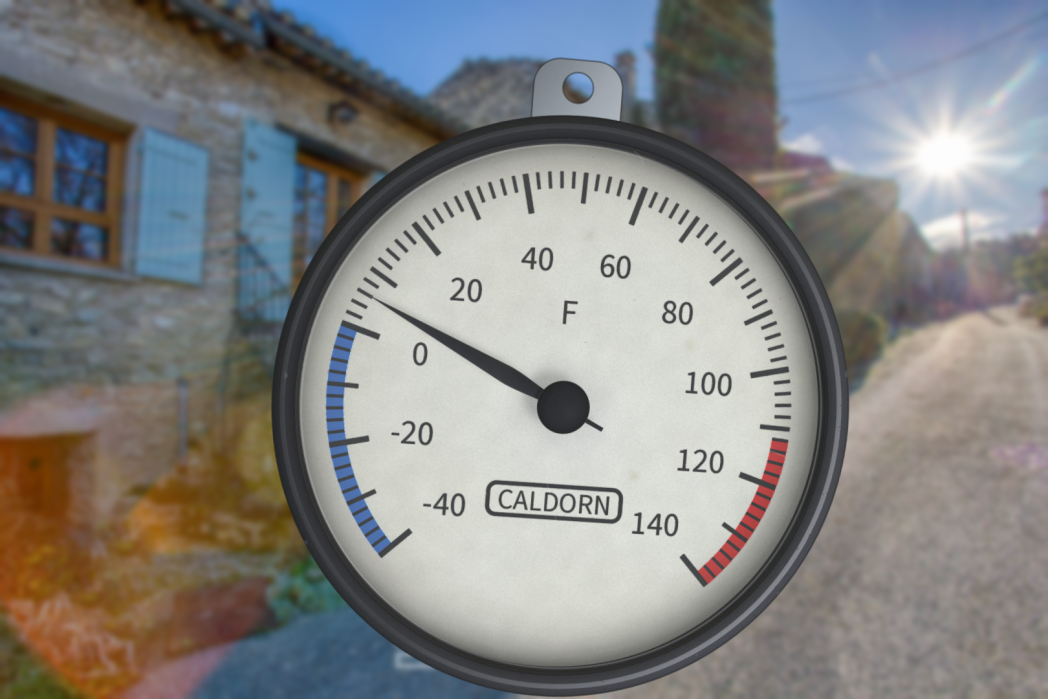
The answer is 6 °F
